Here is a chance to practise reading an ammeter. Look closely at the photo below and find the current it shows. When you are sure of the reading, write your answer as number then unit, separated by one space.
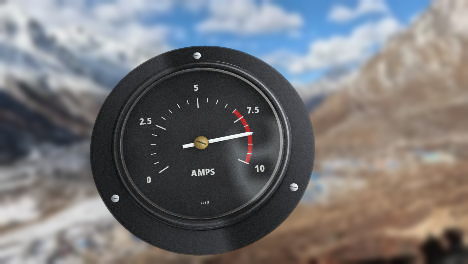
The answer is 8.5 A
